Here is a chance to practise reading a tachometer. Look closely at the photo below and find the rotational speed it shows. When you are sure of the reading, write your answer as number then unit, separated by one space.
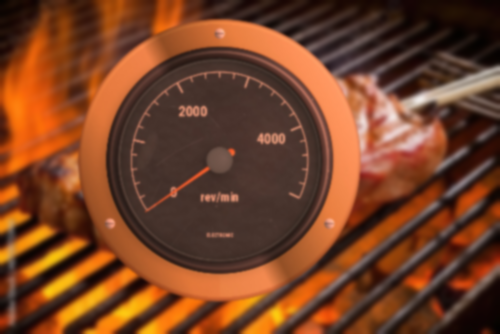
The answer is 0 rpm
